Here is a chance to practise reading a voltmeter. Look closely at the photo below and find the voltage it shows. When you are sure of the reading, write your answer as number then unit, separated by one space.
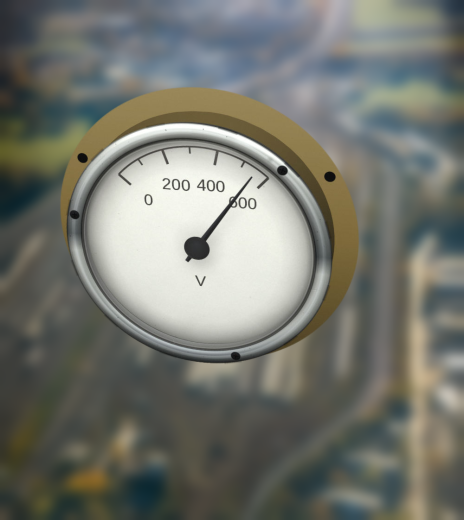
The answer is 550 V
